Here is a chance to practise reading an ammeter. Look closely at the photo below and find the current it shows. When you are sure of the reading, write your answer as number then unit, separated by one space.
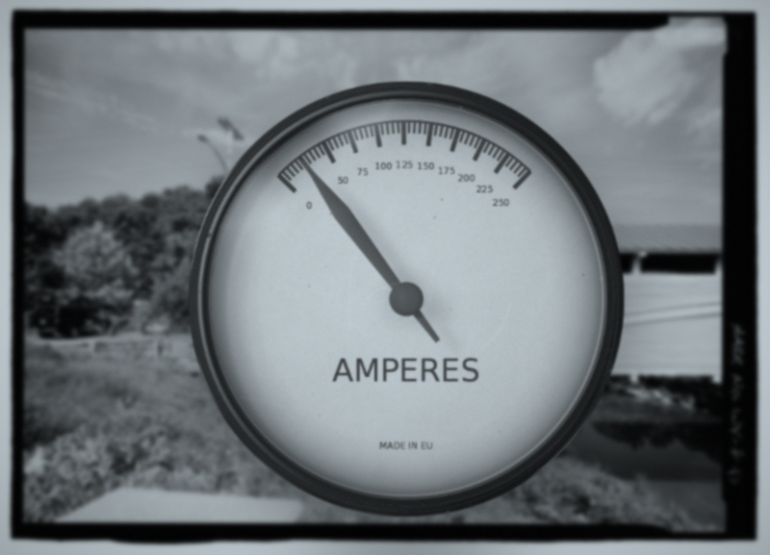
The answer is 25 A
